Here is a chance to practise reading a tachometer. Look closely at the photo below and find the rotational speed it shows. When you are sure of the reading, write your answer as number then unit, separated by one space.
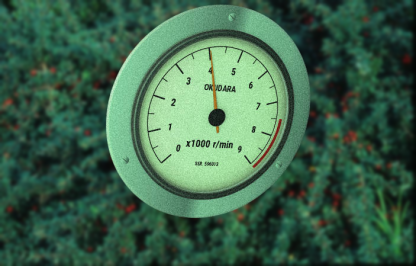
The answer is 4000 rpm
